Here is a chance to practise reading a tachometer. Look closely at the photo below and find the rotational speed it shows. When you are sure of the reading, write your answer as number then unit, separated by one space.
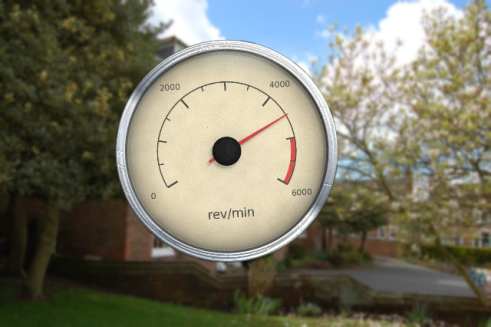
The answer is 4500 rpm
